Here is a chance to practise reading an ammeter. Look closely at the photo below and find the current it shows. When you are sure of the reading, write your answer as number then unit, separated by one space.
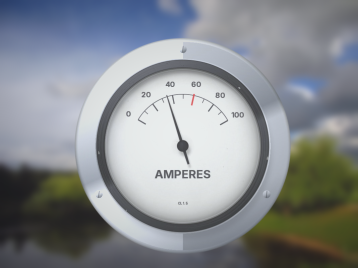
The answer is 35 A
